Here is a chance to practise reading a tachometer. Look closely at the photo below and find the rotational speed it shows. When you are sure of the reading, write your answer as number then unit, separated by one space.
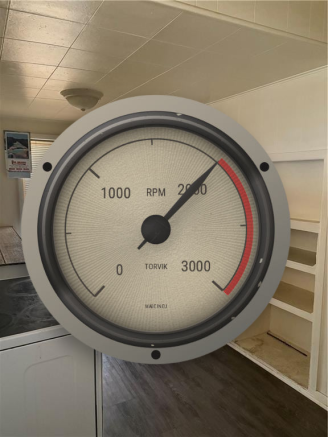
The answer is 2000 rpm
